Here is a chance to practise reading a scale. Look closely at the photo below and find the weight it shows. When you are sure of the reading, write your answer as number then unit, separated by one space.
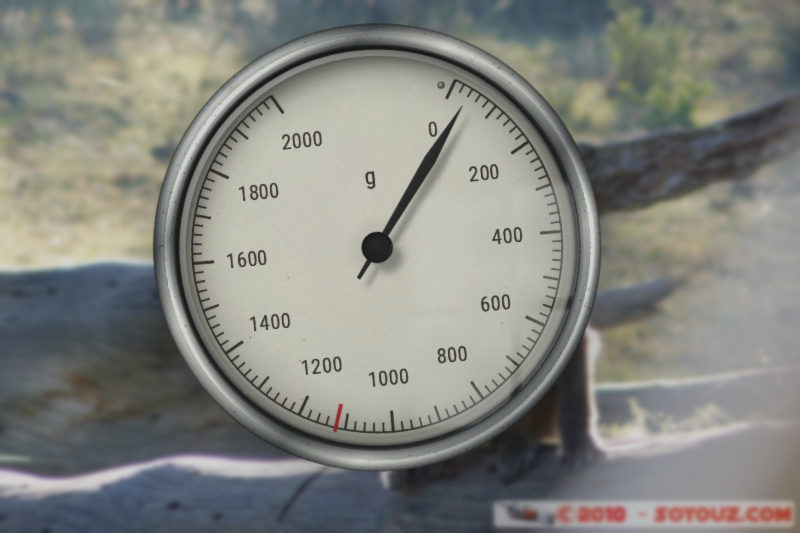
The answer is 40 g
